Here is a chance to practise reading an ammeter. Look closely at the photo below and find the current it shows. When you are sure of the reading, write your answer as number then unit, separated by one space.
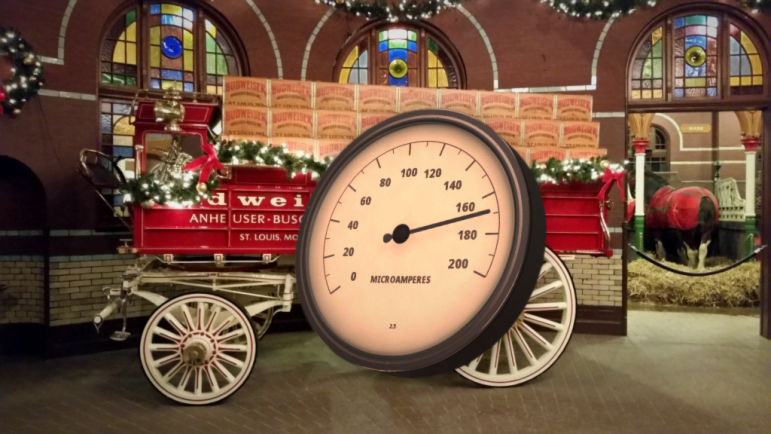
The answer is 170 µA
